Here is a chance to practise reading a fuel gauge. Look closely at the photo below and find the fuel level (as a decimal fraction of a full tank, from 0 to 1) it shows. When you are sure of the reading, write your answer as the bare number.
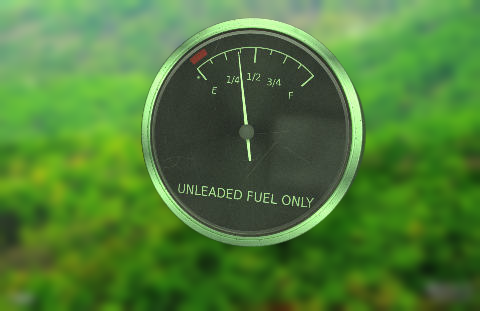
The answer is 0.375
